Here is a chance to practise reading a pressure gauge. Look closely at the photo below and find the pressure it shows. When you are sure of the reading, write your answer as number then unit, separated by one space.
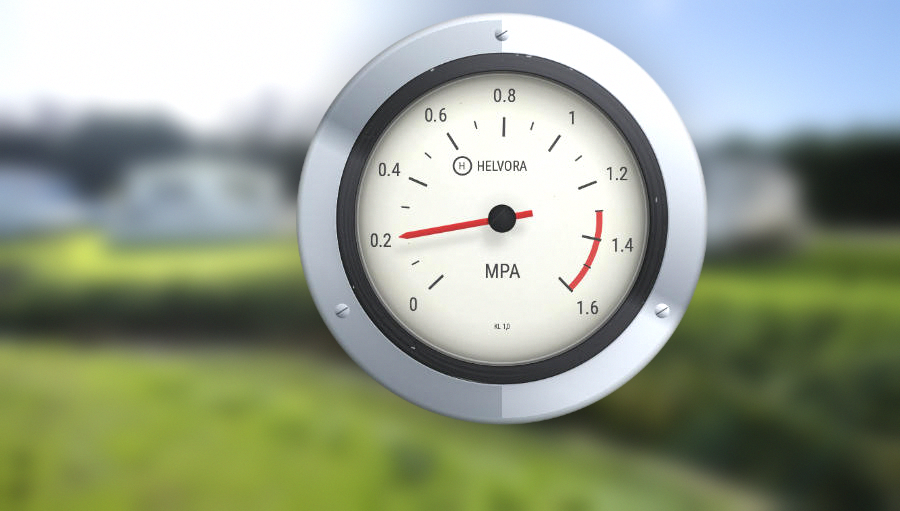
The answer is 0.2 MPa
